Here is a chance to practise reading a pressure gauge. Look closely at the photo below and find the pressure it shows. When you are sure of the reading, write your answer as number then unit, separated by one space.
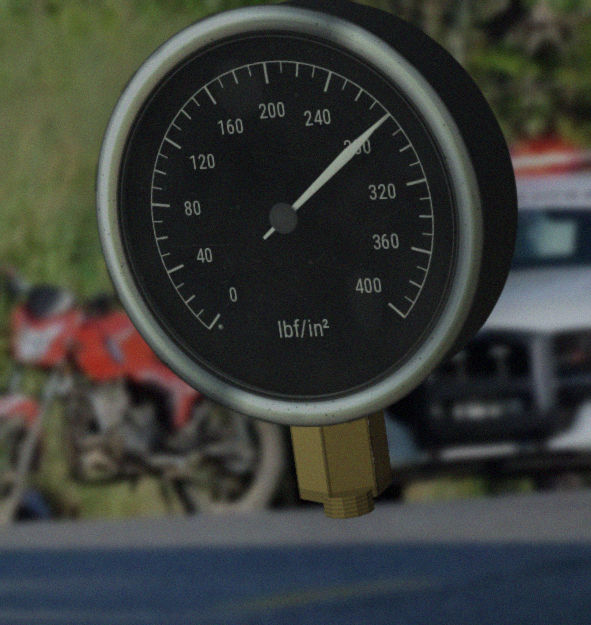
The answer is 280 psi
